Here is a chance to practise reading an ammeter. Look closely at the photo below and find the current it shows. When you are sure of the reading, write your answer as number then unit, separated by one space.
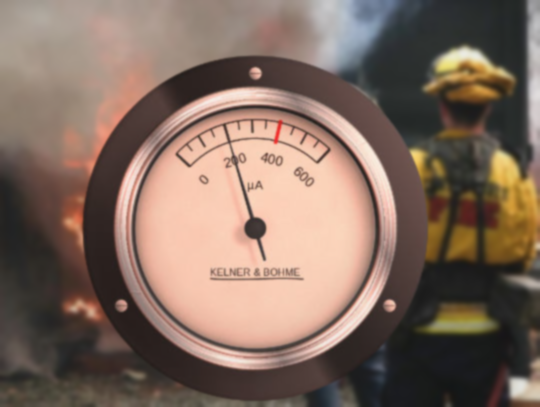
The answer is 200 µA
